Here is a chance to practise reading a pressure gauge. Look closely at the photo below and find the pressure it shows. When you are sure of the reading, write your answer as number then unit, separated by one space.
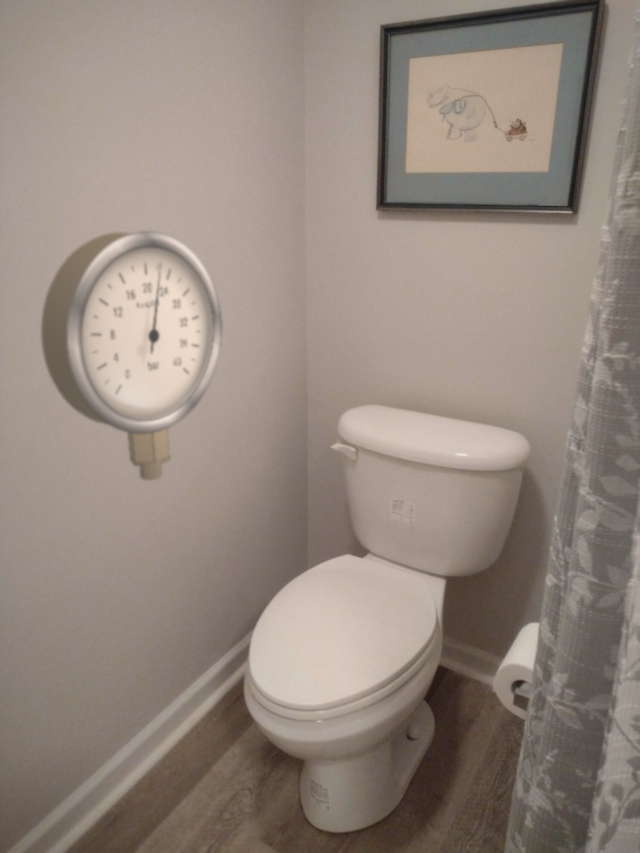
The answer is 22 bar
